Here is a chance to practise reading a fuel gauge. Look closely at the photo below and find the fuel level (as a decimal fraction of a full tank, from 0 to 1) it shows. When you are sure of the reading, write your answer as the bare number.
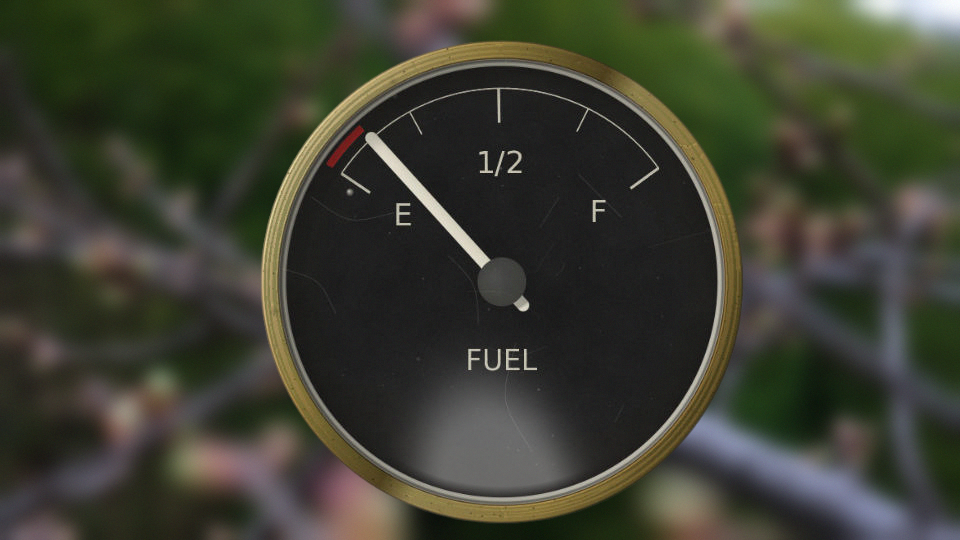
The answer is 0.125
